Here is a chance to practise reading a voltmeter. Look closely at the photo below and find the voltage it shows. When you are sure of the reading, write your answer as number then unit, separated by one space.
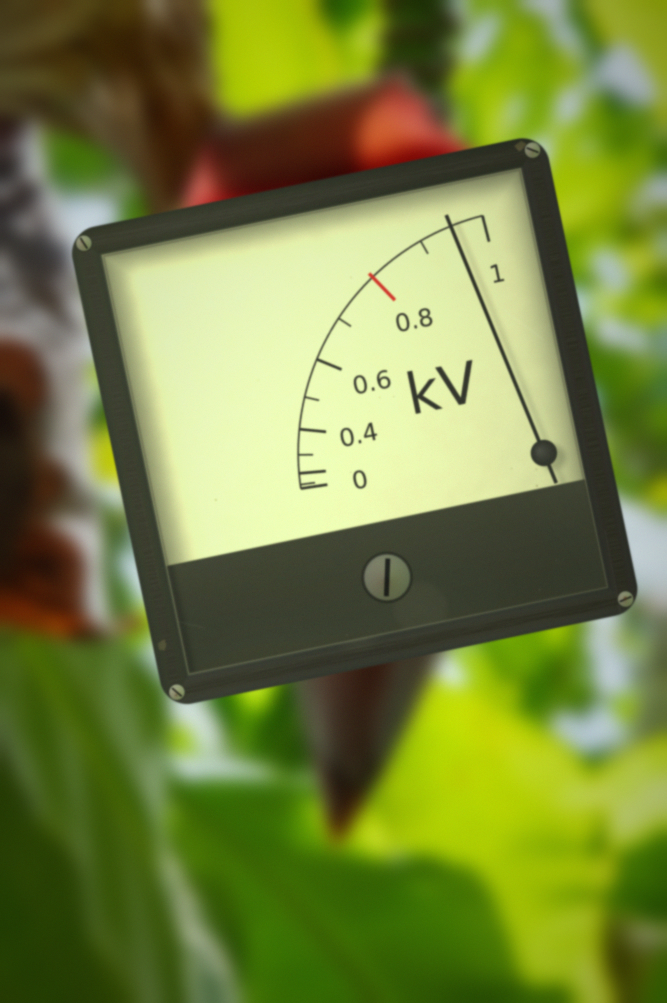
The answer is 0.95 kV
